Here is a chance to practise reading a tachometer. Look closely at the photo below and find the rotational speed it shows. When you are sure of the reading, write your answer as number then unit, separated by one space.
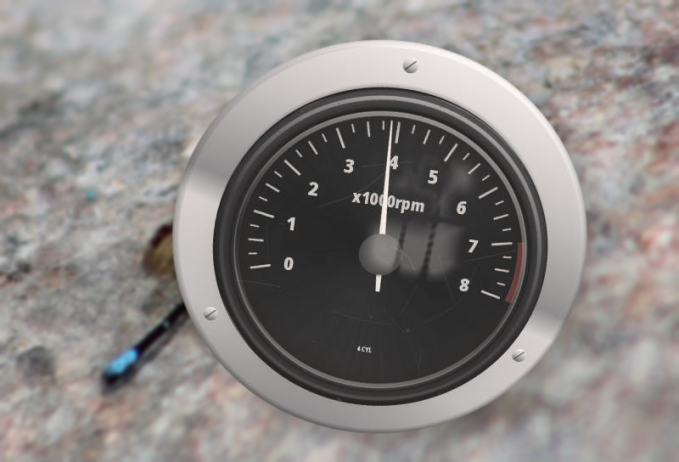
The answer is 3875 rpm
